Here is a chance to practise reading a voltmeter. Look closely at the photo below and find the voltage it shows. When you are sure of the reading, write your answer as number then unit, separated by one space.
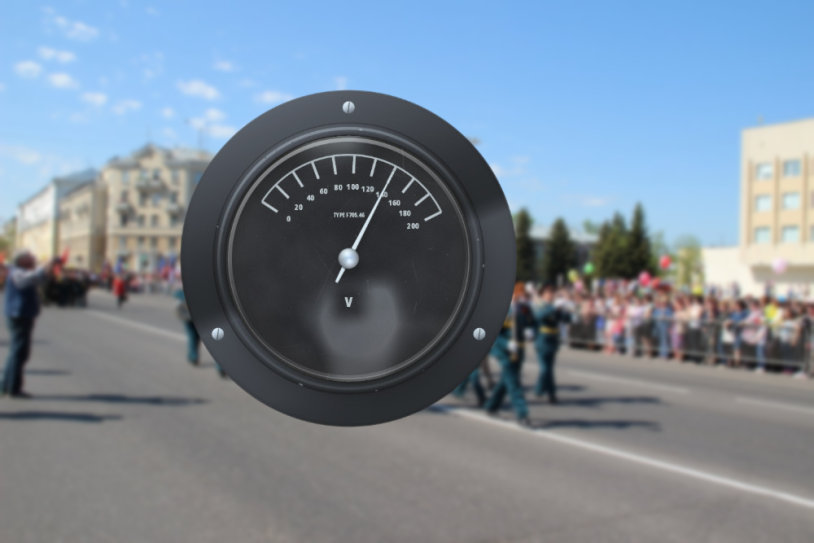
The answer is 140 V
